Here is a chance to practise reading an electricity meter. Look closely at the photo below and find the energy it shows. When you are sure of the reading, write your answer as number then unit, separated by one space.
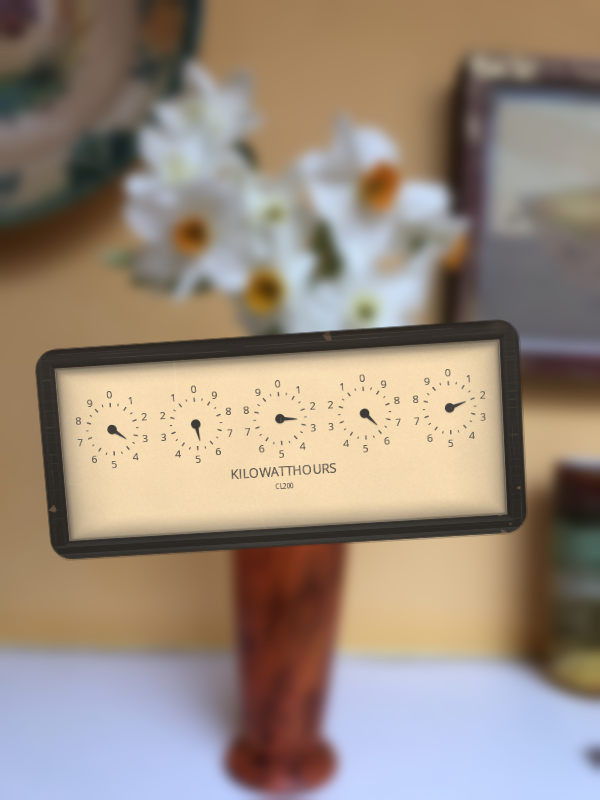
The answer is 35262 kWh
